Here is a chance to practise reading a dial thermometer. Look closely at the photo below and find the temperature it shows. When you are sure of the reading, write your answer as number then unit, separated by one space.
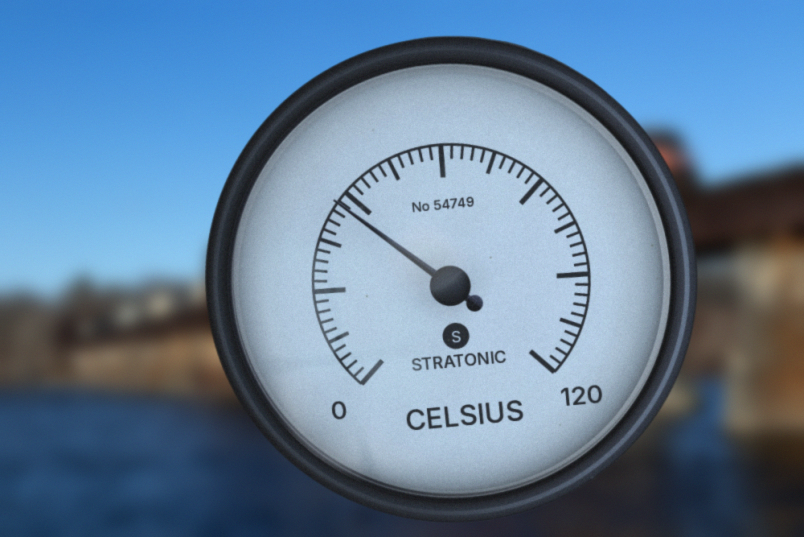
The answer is 38 °C
